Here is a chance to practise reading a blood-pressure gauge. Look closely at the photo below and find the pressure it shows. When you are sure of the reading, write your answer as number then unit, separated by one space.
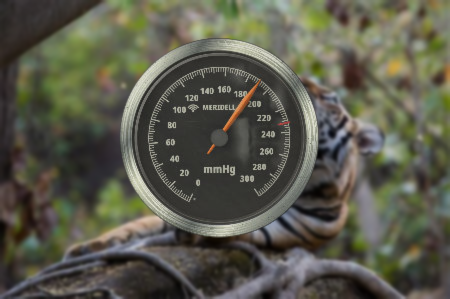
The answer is 190 mmHg
